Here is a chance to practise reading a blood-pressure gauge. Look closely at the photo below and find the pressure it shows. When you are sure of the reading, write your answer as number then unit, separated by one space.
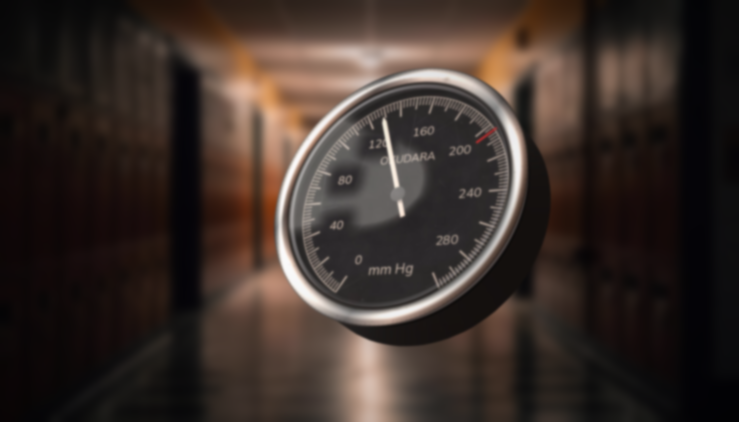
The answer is 130 mmHg
